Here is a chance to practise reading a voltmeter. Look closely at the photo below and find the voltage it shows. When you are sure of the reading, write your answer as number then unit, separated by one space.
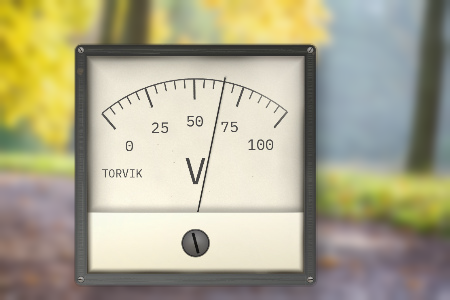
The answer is 65 V
